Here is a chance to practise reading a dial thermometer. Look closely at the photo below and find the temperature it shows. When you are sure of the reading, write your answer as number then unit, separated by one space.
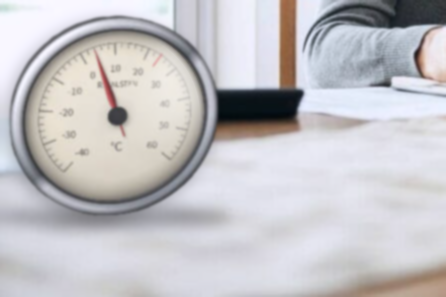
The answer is 4 °C
